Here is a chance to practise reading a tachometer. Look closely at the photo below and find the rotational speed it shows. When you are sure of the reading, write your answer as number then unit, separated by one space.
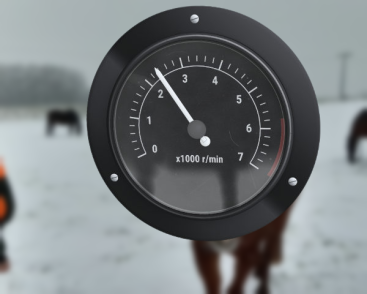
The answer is 2400 rpm
